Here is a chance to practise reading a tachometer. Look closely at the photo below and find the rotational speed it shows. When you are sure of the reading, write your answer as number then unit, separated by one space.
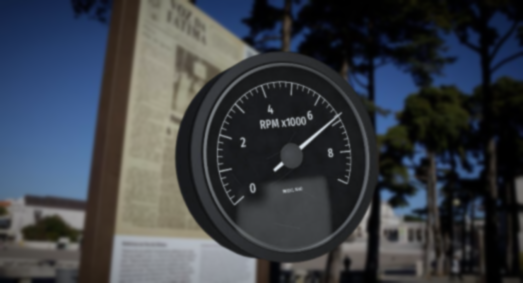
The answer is 6800 rpm
